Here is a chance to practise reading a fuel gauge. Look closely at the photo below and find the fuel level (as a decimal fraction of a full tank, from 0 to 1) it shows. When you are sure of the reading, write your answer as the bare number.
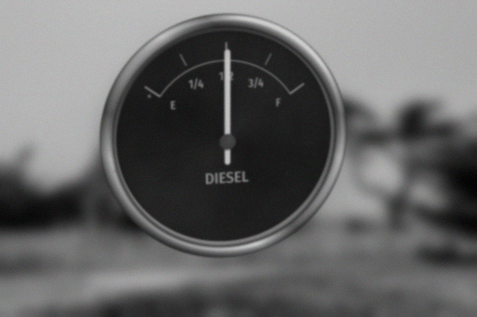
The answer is 0.5
